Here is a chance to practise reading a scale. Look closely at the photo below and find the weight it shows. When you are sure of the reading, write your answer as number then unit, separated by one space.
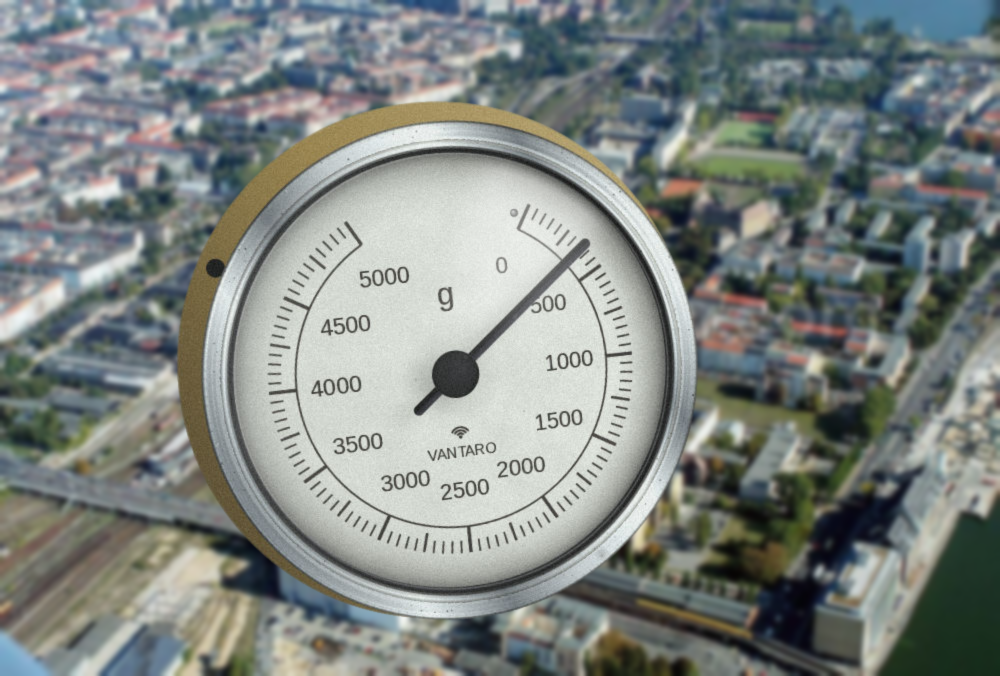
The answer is 350 g
